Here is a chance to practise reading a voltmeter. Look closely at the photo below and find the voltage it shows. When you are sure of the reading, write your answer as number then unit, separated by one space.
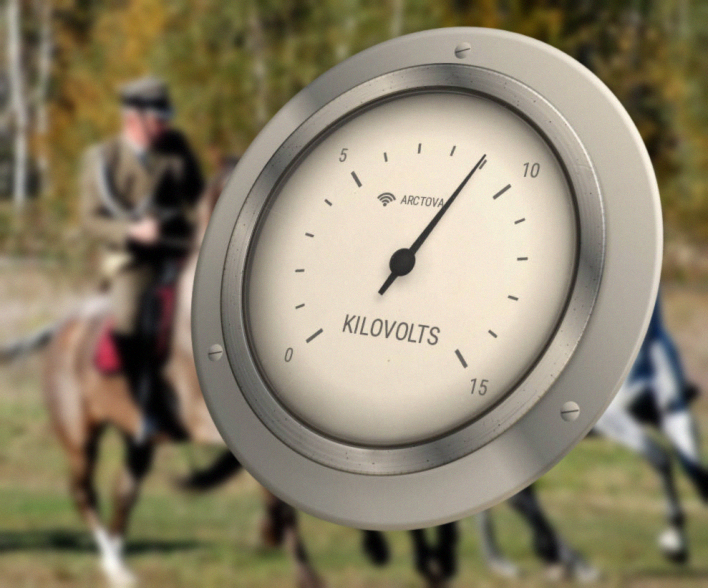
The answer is 9 kV
